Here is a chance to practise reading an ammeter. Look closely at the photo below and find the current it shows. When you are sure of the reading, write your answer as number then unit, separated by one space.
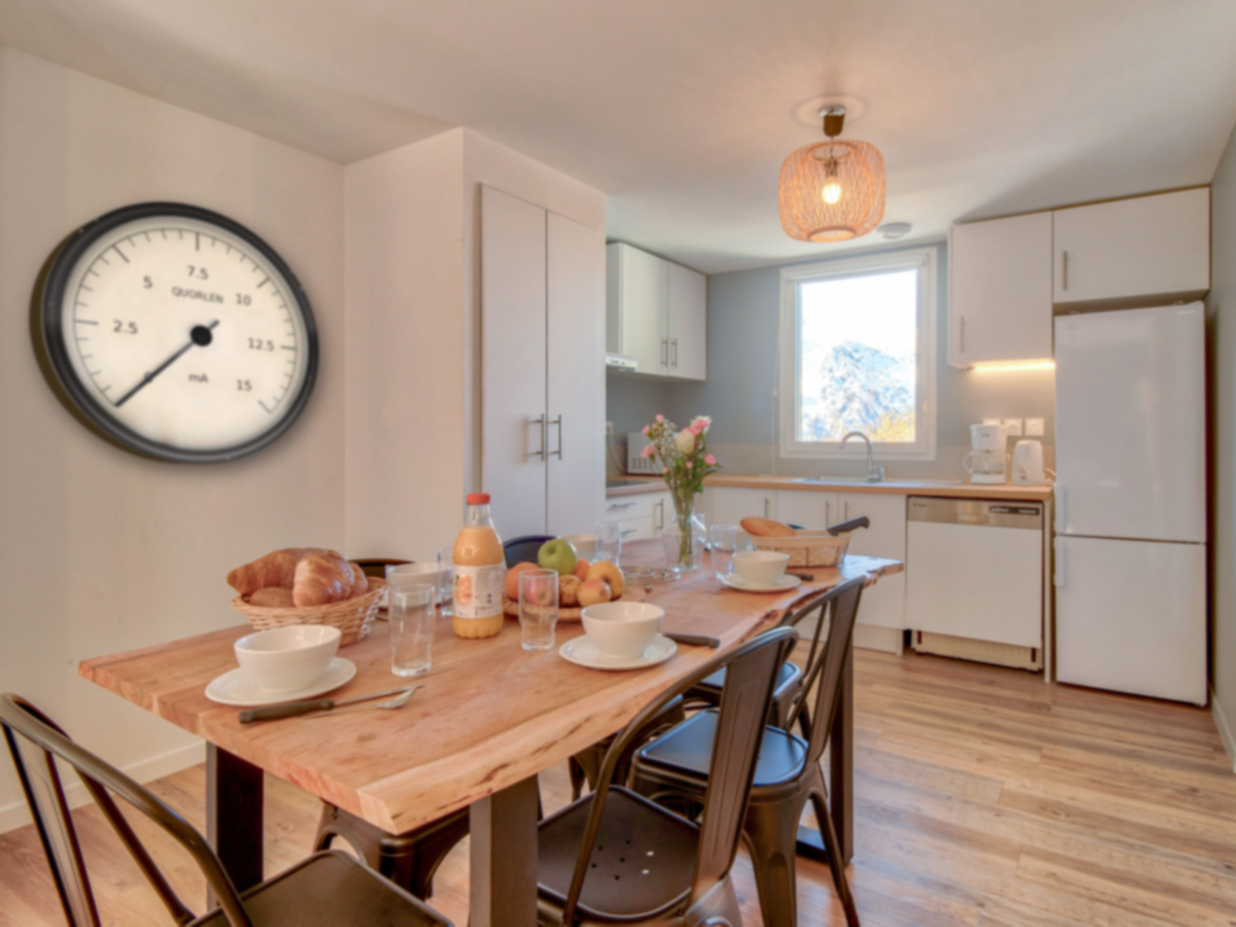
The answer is 0 mA
